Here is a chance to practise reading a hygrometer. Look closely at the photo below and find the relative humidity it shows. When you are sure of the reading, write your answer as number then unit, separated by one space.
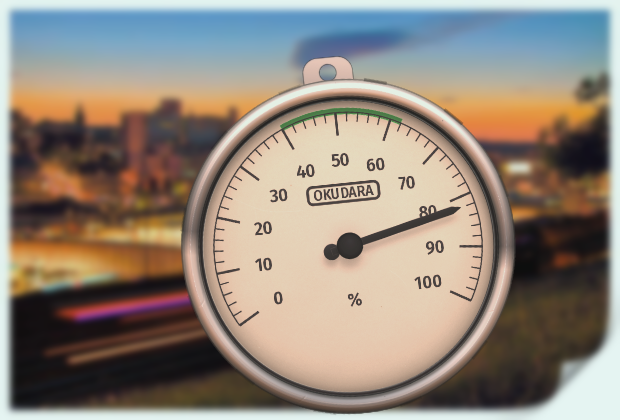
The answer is 82 %
